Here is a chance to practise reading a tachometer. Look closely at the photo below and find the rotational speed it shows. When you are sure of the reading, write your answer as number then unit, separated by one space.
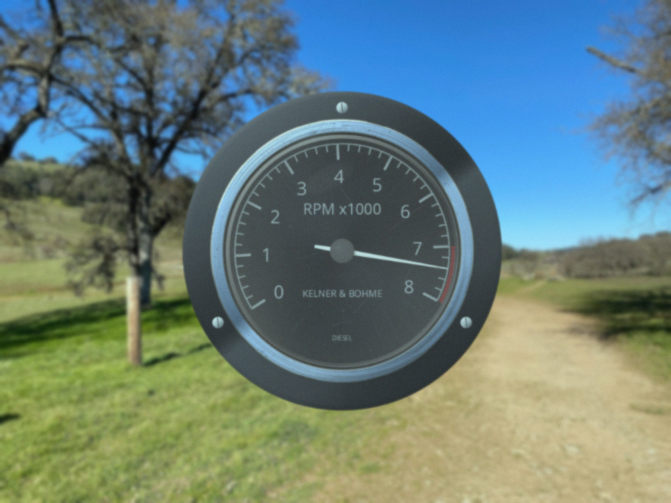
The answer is 7400 rpm
